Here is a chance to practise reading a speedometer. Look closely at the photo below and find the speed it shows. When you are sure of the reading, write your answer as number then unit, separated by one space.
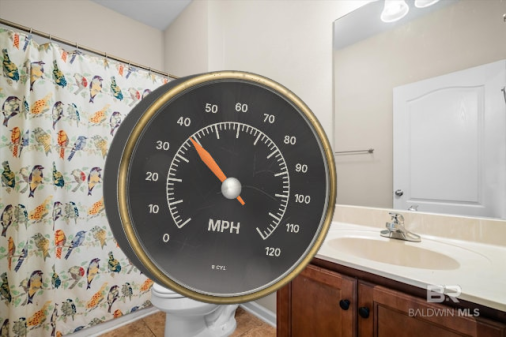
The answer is 38 mph
